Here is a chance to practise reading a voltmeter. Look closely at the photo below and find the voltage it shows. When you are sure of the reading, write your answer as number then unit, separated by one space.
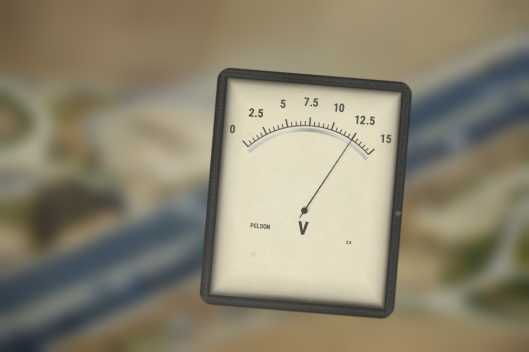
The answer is 12.5 V
